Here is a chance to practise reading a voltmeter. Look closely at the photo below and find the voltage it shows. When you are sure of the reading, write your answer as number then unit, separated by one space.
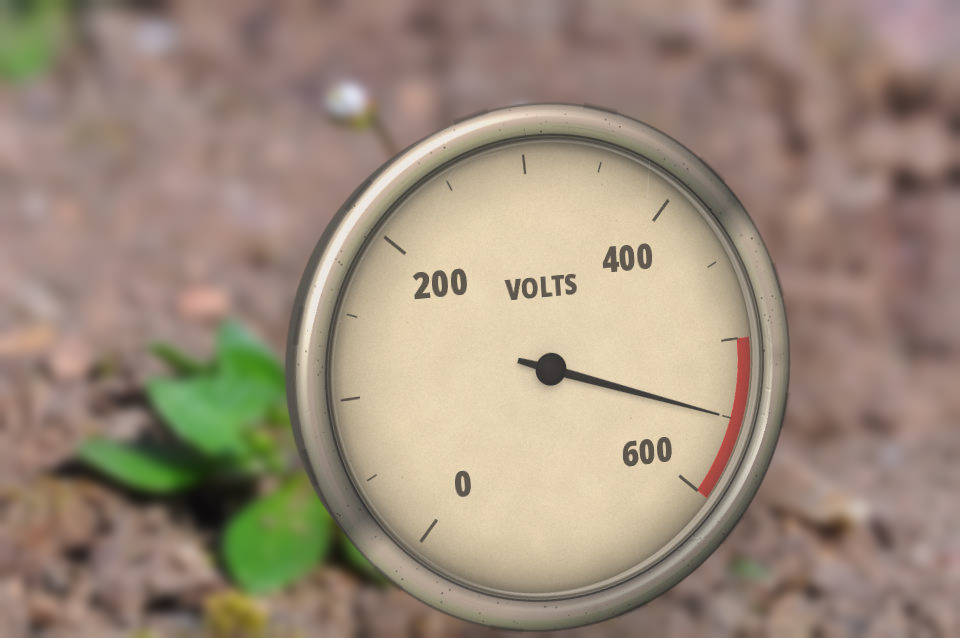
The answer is 550 V
